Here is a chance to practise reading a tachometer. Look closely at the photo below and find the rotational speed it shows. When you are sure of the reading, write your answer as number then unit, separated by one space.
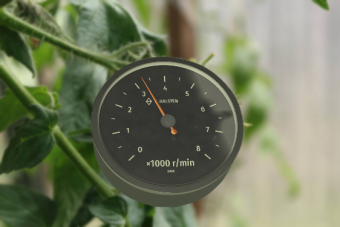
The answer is 3250 rpm
